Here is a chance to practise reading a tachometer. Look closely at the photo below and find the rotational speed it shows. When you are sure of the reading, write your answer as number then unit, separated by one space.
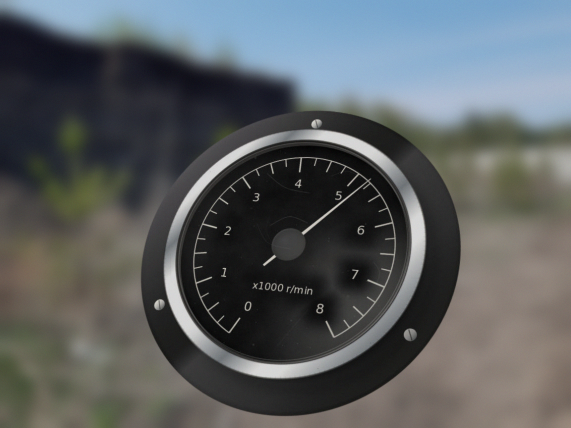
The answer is 5250 rpm
